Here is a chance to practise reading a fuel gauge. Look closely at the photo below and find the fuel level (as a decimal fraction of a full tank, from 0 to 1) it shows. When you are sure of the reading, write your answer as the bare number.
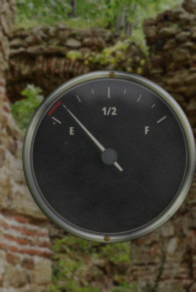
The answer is 0.125
